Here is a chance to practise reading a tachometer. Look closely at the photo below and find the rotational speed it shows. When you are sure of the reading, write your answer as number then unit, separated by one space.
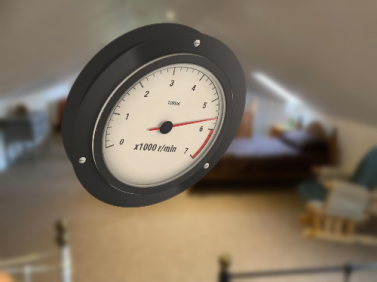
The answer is 5600 rpm
